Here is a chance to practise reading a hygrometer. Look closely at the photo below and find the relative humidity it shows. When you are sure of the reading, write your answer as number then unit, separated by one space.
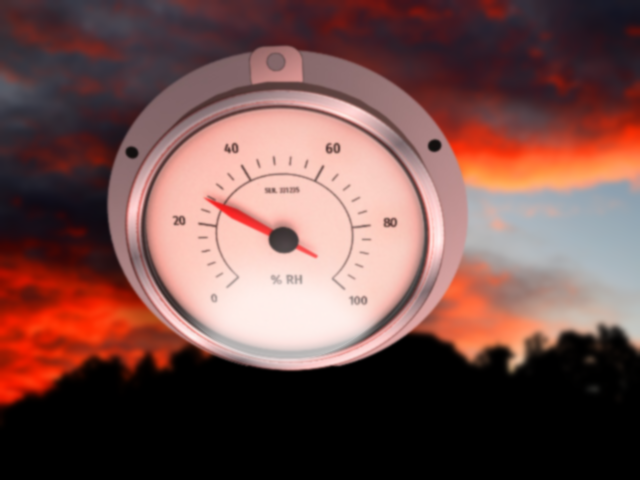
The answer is 28 %
